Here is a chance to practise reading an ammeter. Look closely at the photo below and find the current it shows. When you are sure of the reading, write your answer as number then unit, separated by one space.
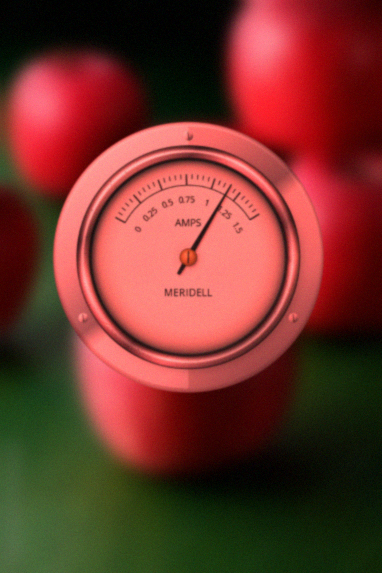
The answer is 1.15 A
